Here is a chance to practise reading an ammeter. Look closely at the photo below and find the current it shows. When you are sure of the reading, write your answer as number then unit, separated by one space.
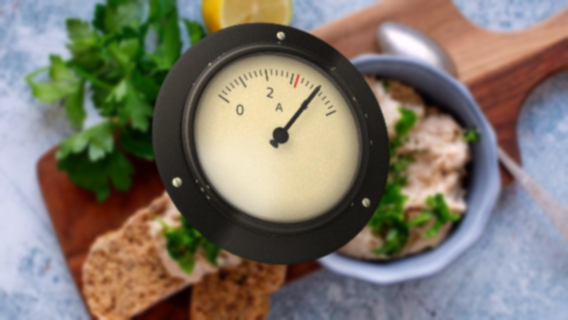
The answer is 4 A
